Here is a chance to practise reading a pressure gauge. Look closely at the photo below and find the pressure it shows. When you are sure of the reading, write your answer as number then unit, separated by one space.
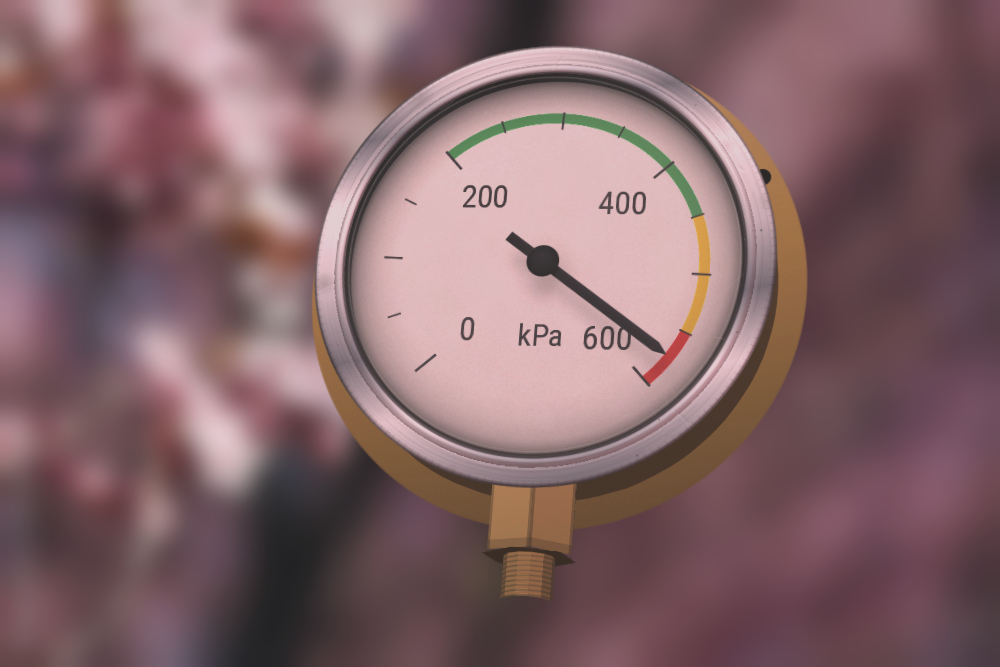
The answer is 575 kPa
